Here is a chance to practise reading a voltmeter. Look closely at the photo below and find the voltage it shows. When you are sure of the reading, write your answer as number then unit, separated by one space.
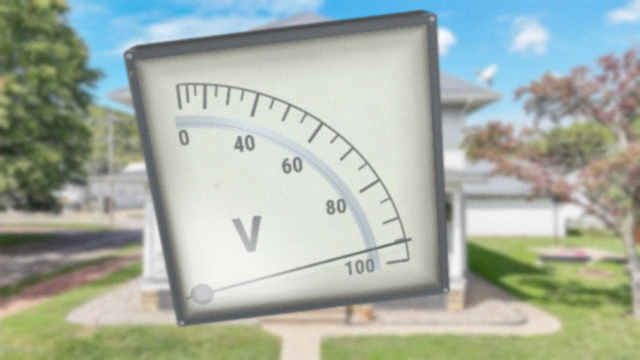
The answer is 95 V
